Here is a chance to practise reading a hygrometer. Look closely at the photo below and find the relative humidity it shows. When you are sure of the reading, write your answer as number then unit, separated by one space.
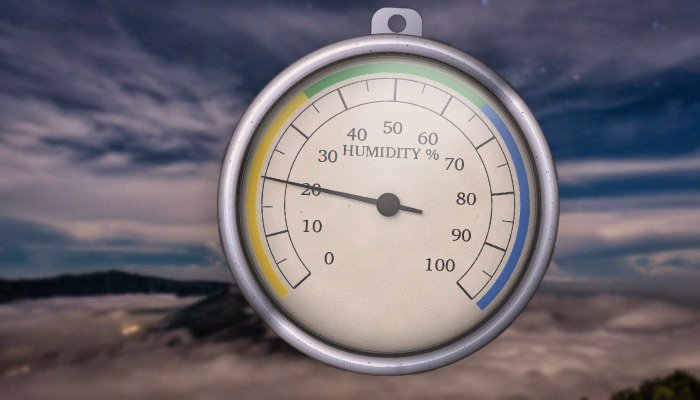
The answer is 20 %
